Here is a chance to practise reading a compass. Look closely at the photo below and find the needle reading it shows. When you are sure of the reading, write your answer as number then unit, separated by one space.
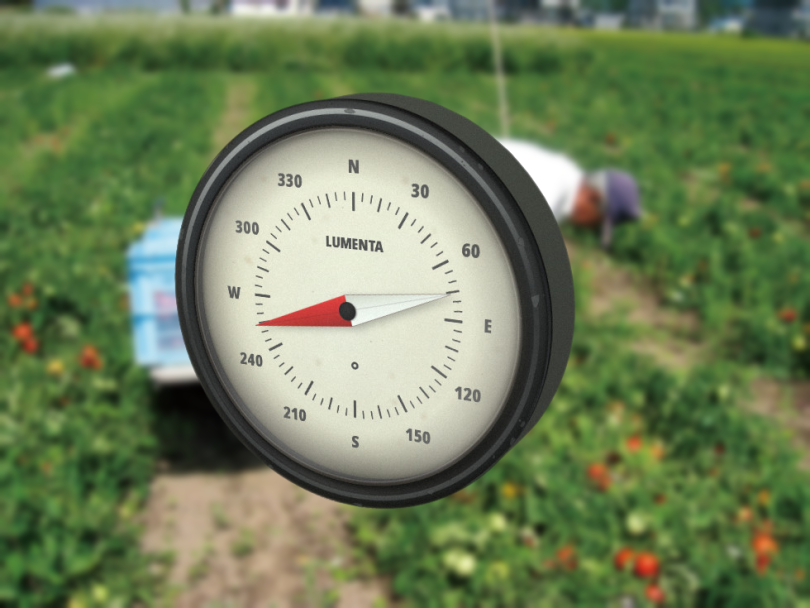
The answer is 255 °
